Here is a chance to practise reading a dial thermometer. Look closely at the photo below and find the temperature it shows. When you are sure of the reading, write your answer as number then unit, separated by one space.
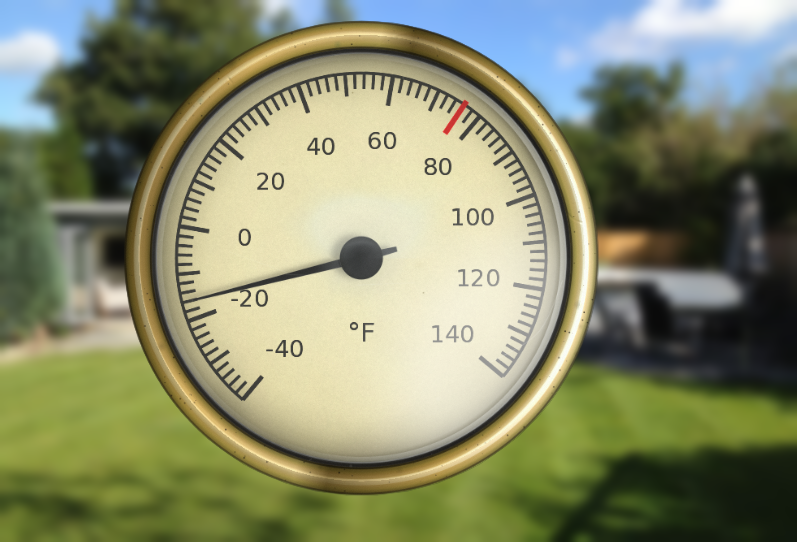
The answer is -16 °F
